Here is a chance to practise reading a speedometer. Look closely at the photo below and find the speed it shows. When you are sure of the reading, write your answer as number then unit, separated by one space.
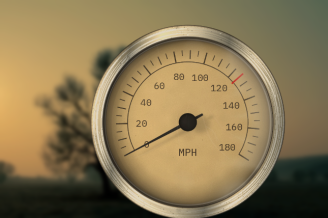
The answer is 0 mph
